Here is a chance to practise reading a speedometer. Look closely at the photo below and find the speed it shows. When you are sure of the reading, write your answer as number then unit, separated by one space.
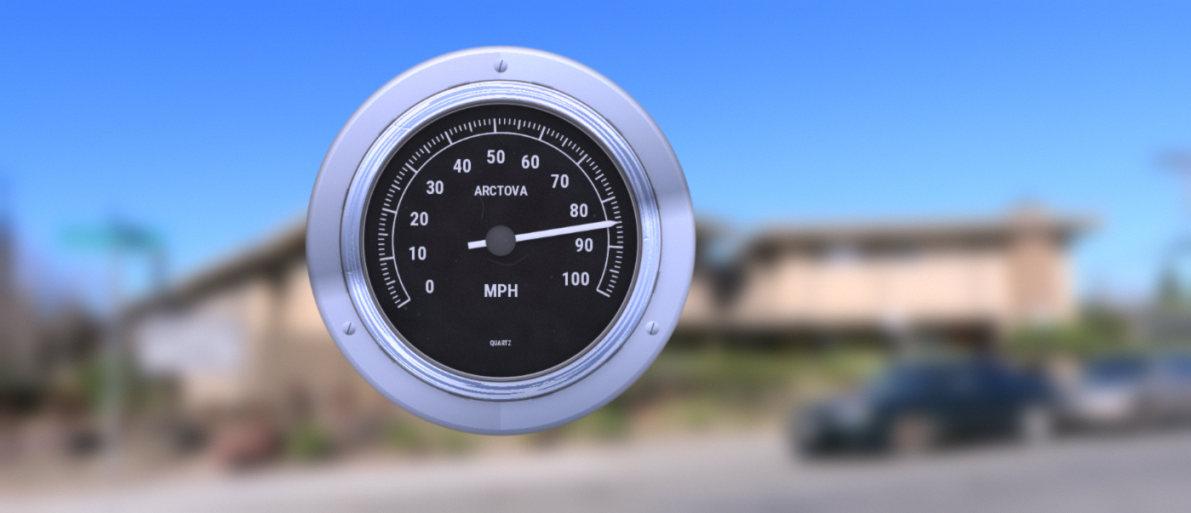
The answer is 85 mph
